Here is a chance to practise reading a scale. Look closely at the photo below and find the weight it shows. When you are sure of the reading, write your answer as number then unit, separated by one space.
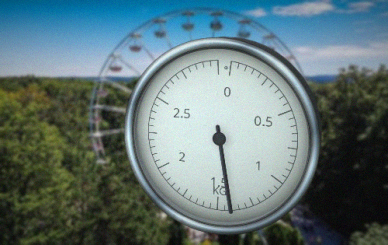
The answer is 1.4 kg
